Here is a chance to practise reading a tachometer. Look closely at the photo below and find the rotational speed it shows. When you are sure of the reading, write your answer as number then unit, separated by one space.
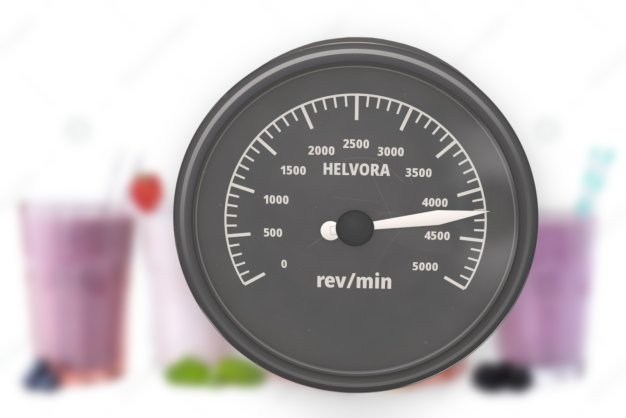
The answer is 4200 rpm
